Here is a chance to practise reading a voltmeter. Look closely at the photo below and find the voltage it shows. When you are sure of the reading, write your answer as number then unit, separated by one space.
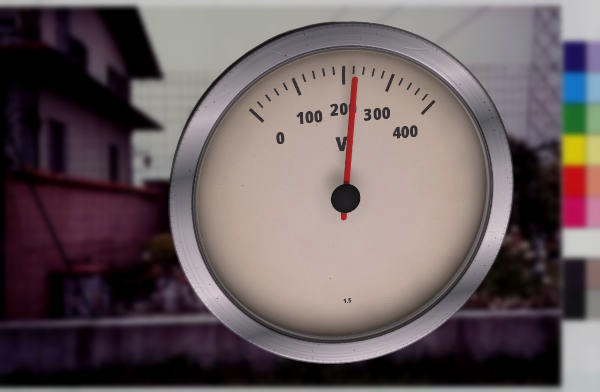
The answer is 220 V
